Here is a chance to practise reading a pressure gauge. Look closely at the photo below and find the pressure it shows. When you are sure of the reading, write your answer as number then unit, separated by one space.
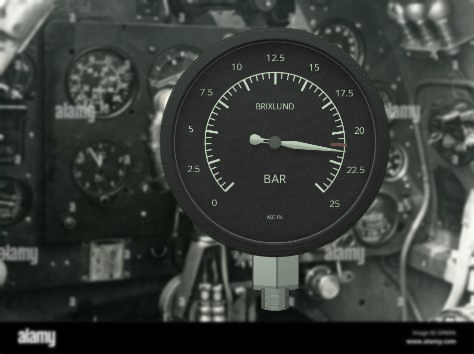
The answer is 21.5 bar
